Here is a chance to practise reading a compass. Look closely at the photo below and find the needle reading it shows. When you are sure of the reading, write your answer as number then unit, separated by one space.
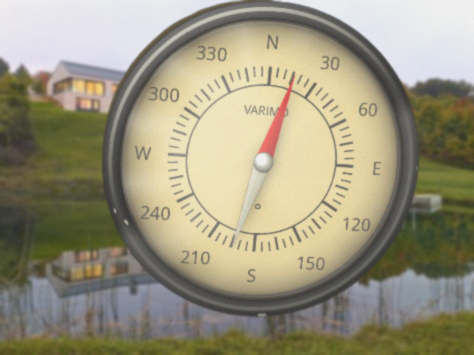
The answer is 15 °
